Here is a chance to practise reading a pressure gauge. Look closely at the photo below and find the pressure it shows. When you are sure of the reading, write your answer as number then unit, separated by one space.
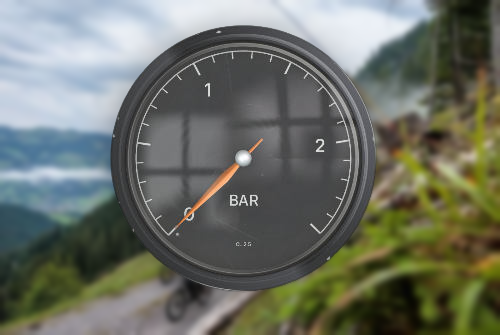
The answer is 0 bar
